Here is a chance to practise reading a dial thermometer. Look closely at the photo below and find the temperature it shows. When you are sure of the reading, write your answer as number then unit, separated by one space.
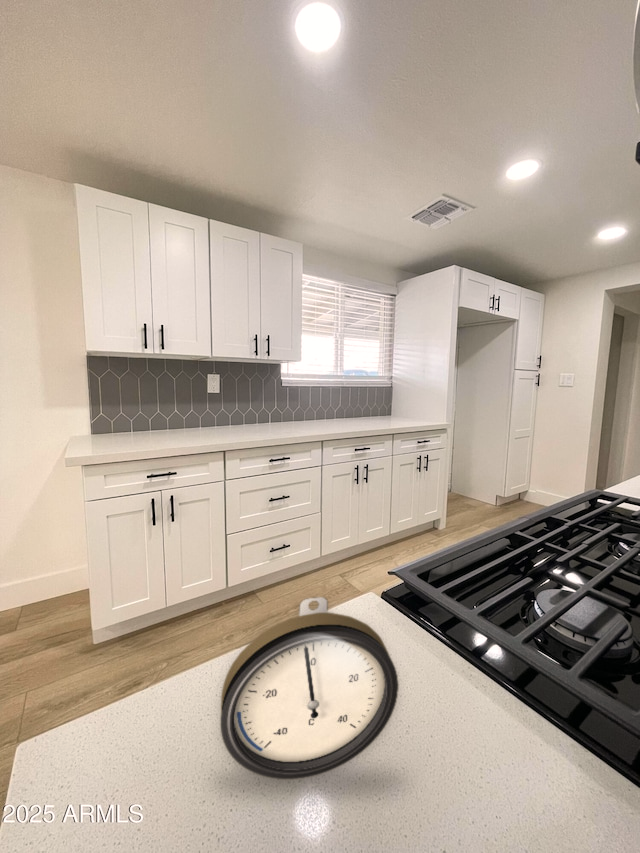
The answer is -2 °C
